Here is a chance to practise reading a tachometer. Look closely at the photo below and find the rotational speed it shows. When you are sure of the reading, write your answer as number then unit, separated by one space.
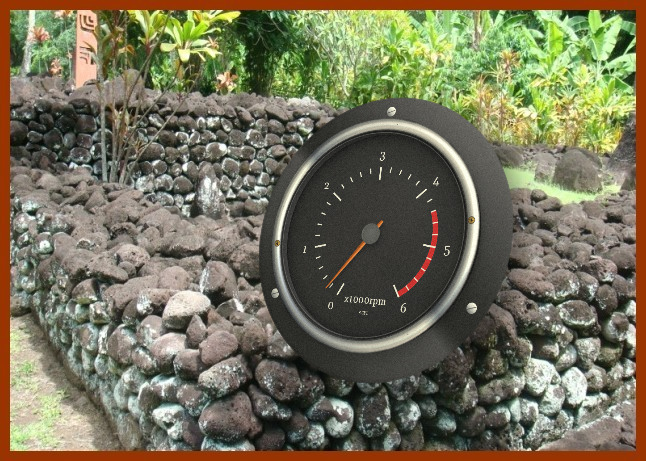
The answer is 200 rpm
